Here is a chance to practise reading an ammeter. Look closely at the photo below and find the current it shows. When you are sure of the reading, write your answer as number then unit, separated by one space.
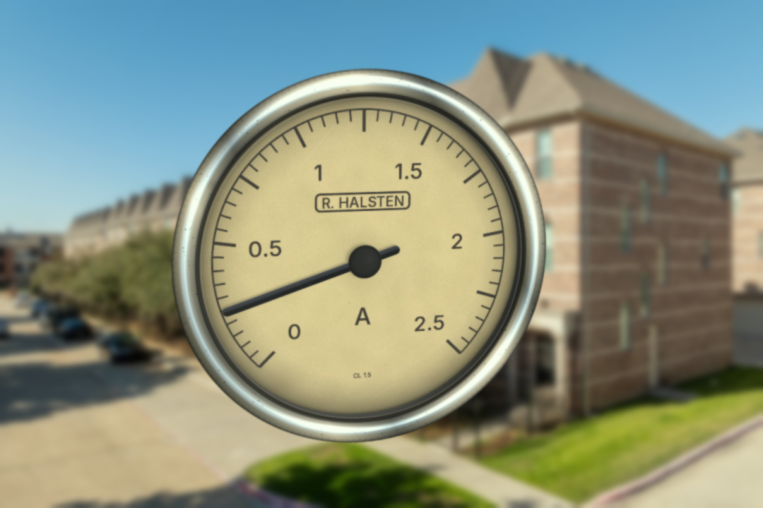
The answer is 0.25 A
